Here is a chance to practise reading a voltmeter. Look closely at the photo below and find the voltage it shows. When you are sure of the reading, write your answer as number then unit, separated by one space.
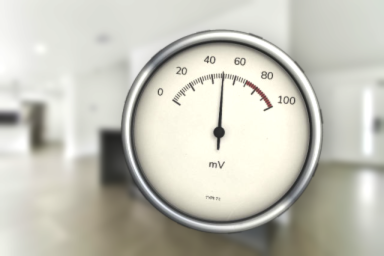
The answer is 50 mV
